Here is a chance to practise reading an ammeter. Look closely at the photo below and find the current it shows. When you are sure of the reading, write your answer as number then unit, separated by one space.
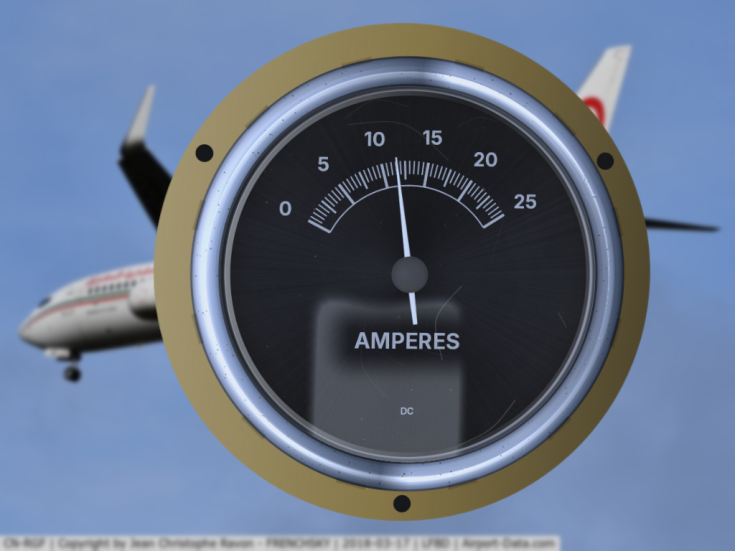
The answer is 11.5 A
